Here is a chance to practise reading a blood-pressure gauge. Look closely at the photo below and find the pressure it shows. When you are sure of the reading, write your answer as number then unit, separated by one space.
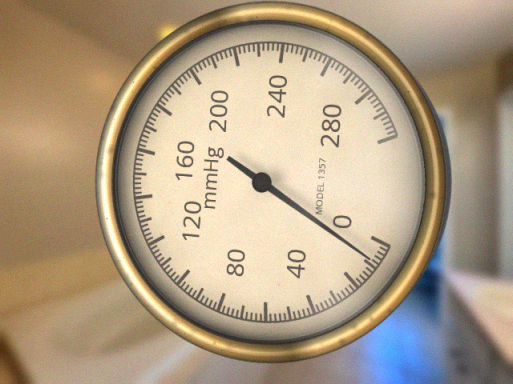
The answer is 8 mmHg
